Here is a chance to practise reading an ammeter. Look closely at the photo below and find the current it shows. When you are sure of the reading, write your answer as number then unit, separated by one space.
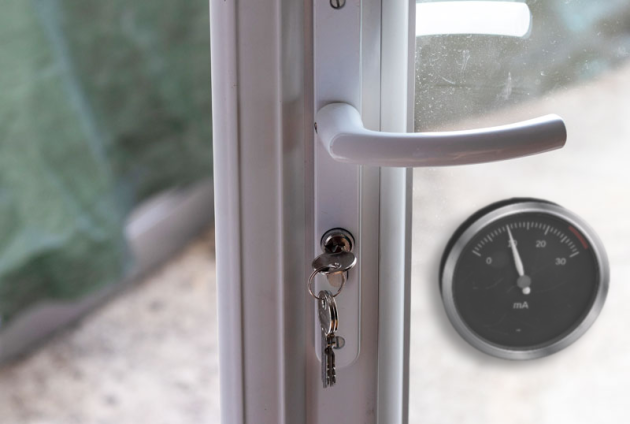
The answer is 10 mA
